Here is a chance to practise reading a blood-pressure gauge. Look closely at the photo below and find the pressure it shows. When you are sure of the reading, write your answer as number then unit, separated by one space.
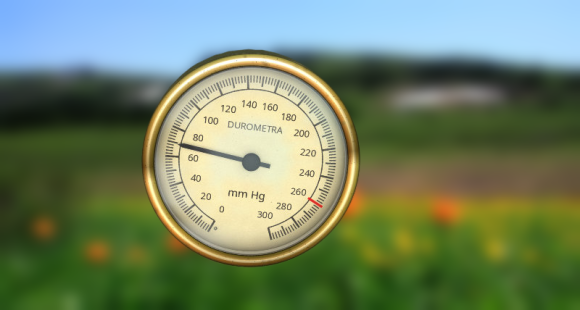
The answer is 70 mmHg
